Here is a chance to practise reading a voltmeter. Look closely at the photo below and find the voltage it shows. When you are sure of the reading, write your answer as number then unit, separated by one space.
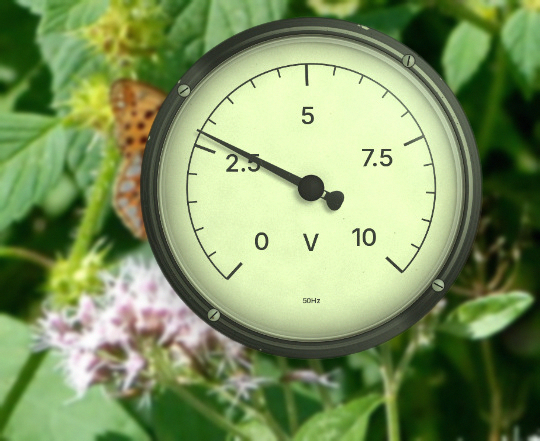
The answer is 2.75 V
